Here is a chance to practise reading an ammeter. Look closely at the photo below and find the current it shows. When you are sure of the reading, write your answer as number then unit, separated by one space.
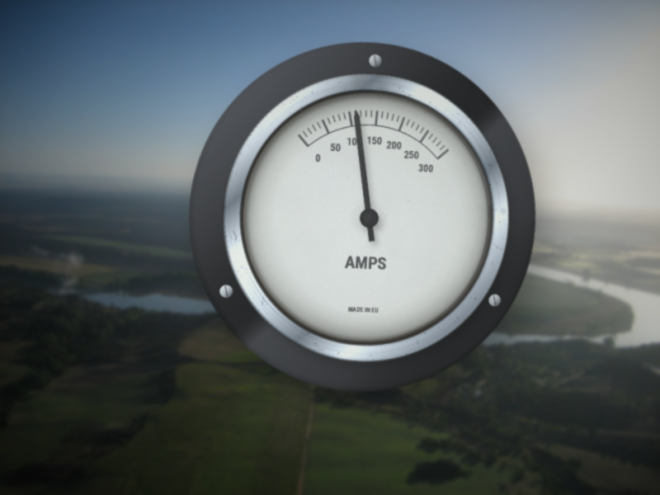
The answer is 110 A
